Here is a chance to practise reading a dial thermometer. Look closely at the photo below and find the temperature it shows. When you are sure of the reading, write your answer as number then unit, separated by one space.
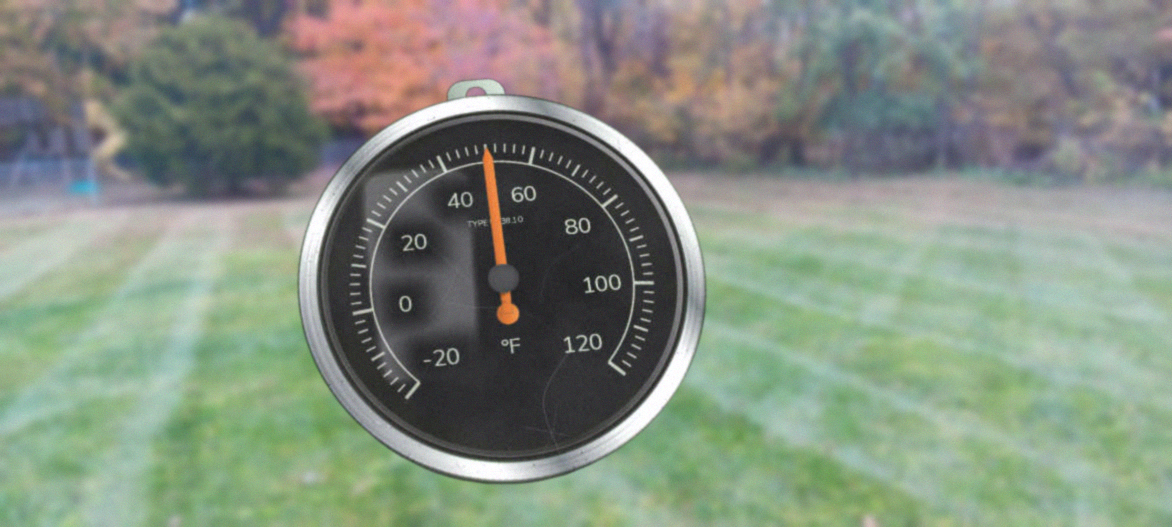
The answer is 50 °F
